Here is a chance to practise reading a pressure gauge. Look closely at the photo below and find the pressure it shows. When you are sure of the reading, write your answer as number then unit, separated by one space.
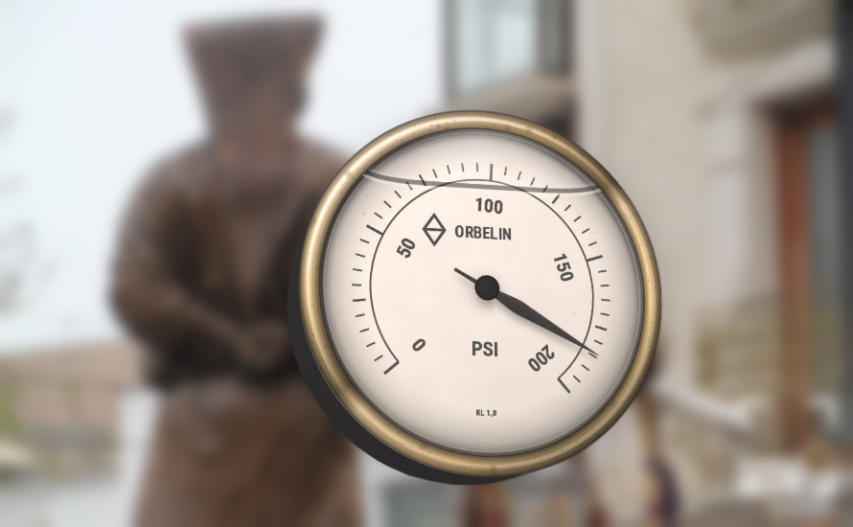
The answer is 185 psi
